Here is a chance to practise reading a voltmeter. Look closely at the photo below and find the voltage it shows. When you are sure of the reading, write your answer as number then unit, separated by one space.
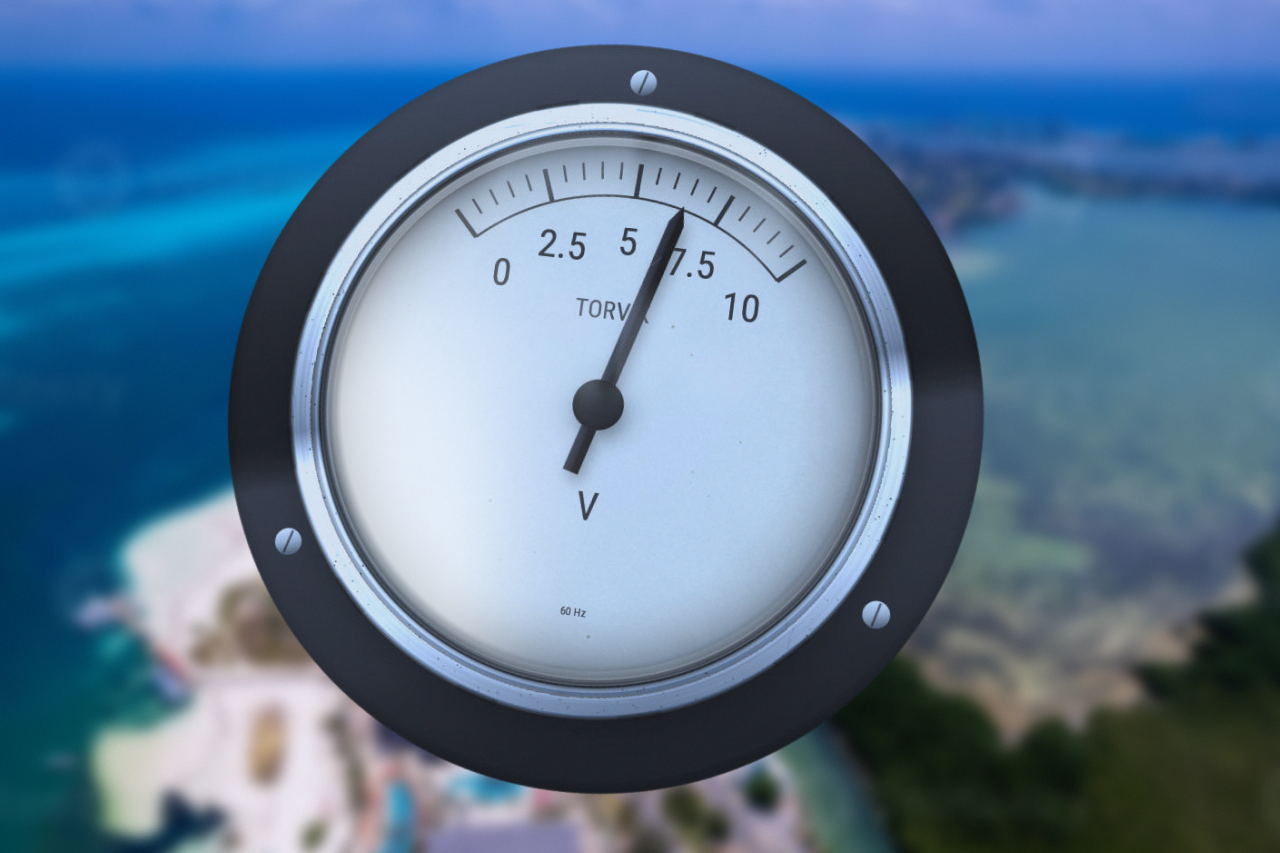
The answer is 6.5 V
